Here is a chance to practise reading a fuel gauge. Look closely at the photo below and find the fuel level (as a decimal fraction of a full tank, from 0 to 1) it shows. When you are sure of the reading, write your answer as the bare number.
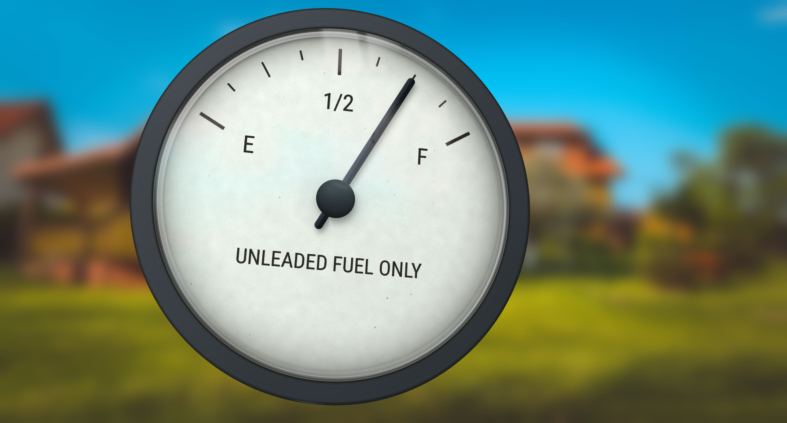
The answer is 0.75
